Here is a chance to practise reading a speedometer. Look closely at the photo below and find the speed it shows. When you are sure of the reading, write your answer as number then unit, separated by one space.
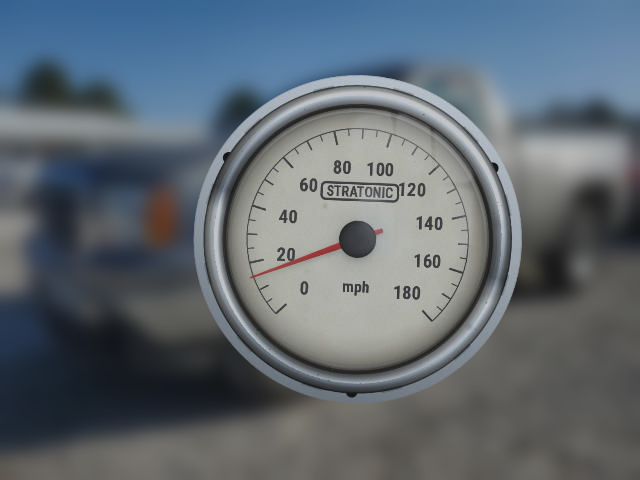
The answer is 15 mph
